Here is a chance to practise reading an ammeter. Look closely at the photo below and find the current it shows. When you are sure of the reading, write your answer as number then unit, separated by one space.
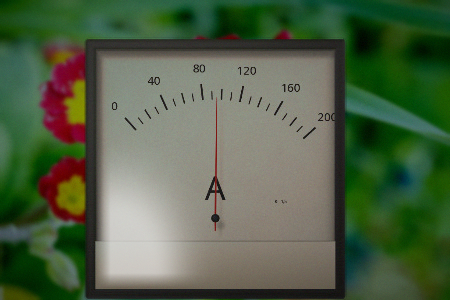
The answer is 95 A
